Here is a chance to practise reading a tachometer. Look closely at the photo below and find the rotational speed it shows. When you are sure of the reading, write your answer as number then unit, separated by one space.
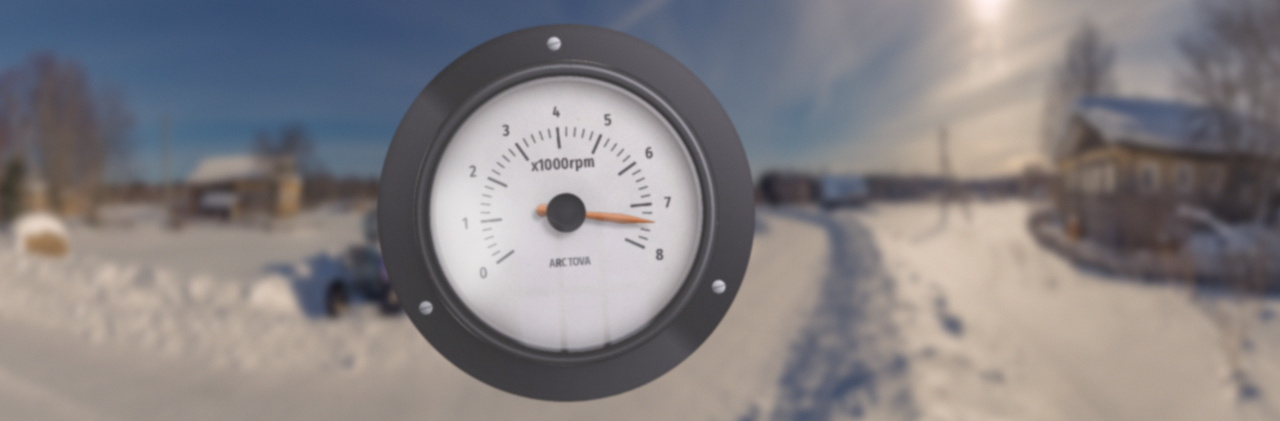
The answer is 7400 rpm
